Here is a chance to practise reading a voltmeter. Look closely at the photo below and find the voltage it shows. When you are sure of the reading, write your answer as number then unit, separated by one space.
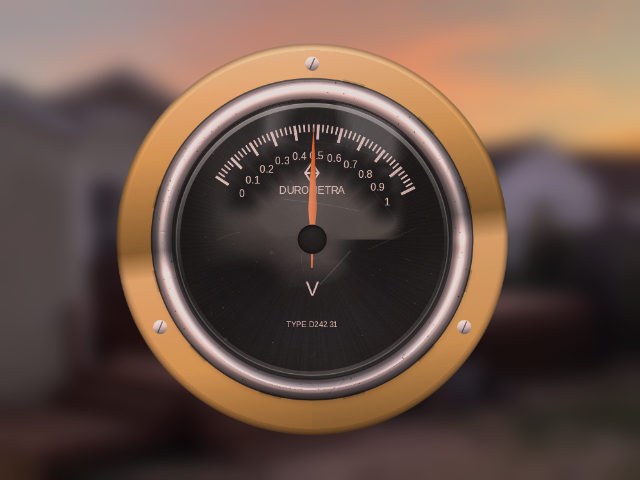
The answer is 0.48 V
